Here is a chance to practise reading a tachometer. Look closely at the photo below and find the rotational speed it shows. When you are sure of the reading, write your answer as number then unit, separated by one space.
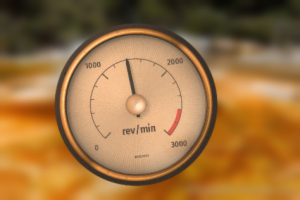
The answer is 1400 rpm
